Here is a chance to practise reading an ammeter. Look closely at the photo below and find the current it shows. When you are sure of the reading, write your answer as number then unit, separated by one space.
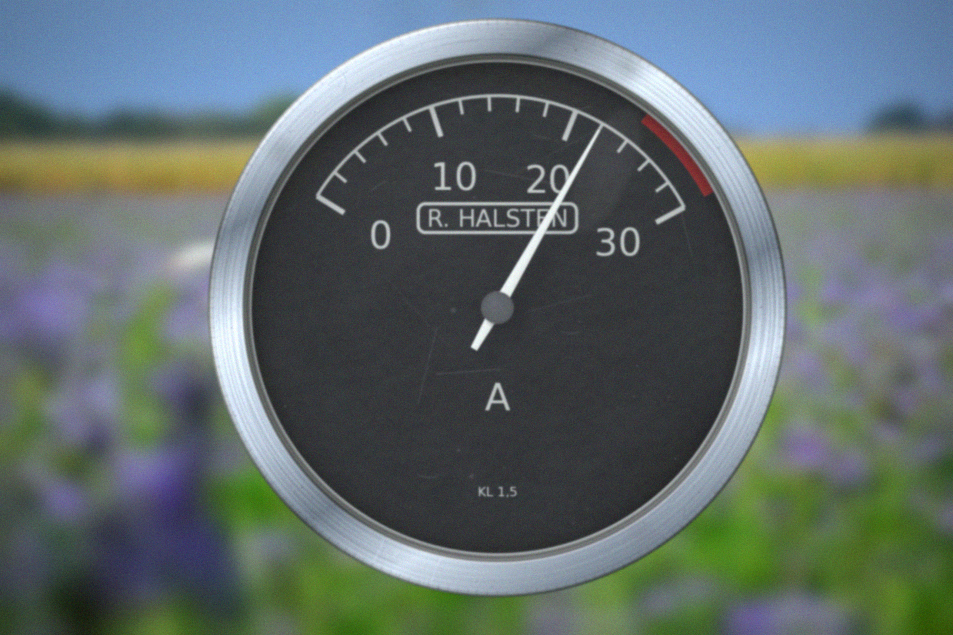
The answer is 22 A
